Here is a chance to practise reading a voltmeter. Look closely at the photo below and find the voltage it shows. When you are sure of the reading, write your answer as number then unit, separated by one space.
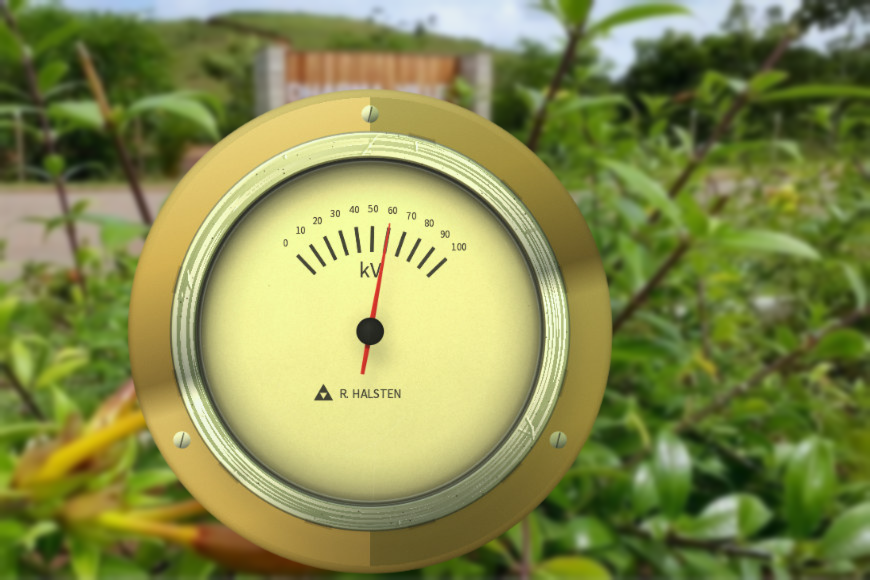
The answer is 60 kV
